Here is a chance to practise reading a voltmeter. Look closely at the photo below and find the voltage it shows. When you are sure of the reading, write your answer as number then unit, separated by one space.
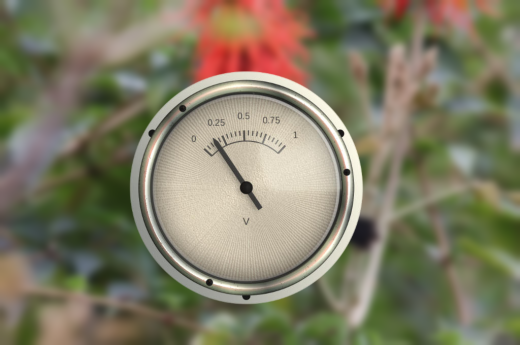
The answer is 0.15 V
